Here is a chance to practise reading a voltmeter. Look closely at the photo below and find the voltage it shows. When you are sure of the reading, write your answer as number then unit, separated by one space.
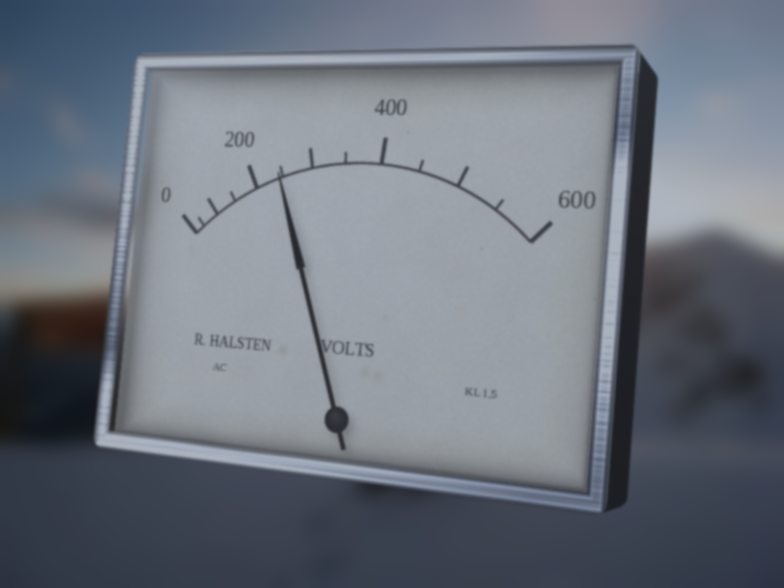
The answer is 250 V
